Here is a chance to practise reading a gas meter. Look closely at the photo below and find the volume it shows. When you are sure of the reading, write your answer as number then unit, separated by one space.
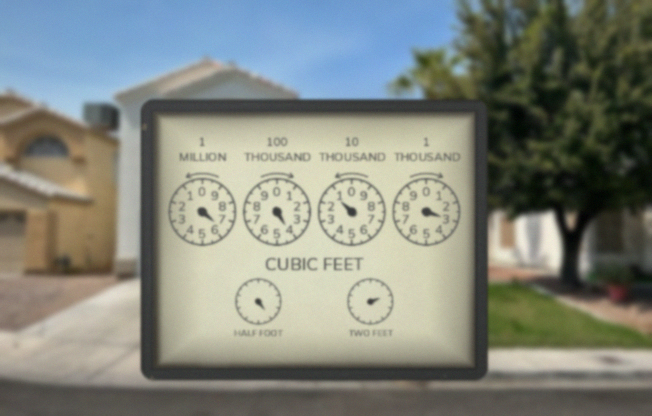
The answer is 641300 ft³
